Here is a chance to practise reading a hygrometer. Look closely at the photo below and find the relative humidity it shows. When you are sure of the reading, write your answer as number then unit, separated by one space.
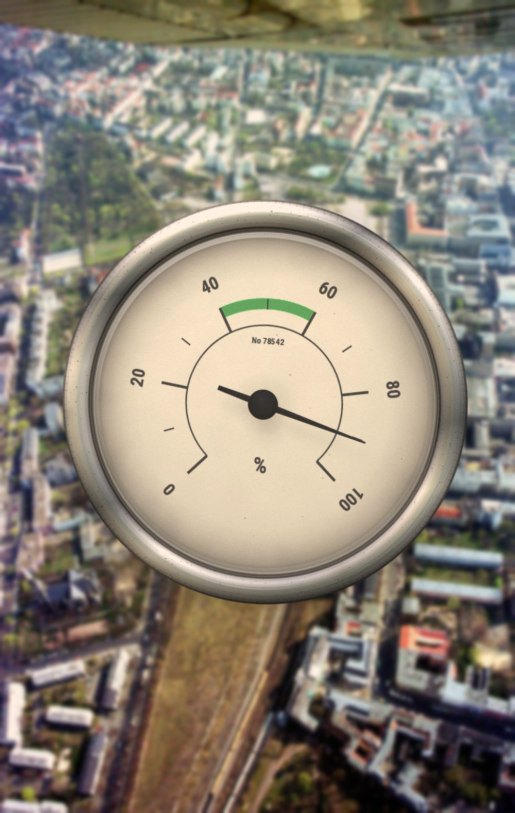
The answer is 90 %
